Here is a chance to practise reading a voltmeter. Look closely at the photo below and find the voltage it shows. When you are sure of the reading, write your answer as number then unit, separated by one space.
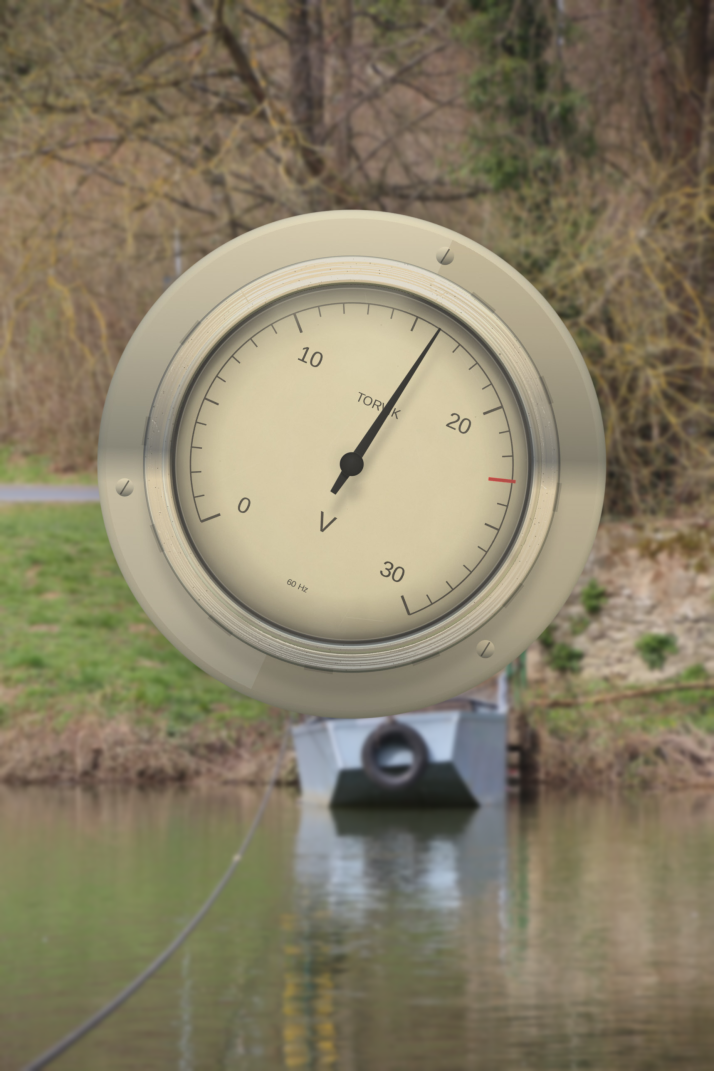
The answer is 16 V
